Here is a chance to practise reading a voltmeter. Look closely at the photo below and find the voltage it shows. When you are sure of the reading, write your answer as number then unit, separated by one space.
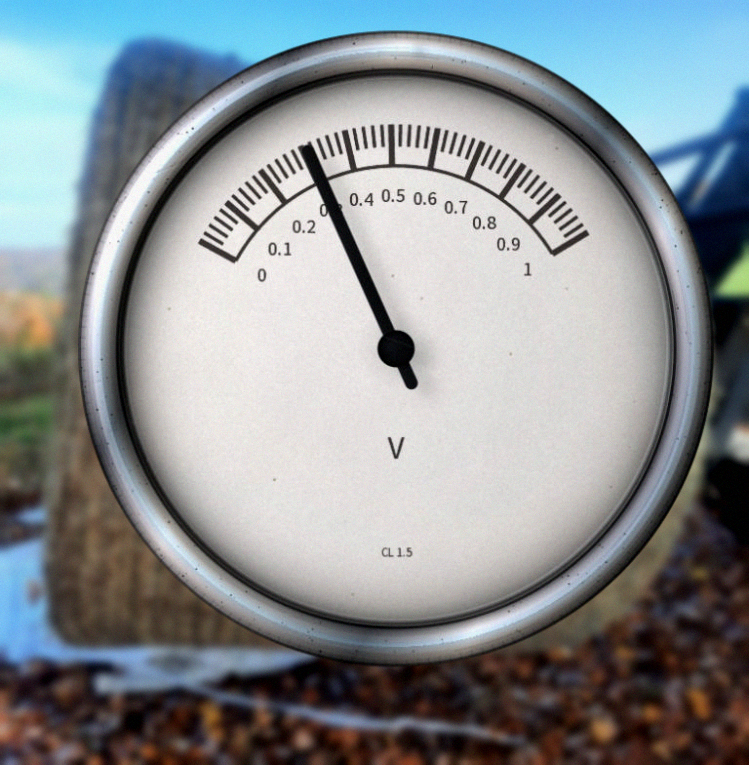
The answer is 0.31 V
